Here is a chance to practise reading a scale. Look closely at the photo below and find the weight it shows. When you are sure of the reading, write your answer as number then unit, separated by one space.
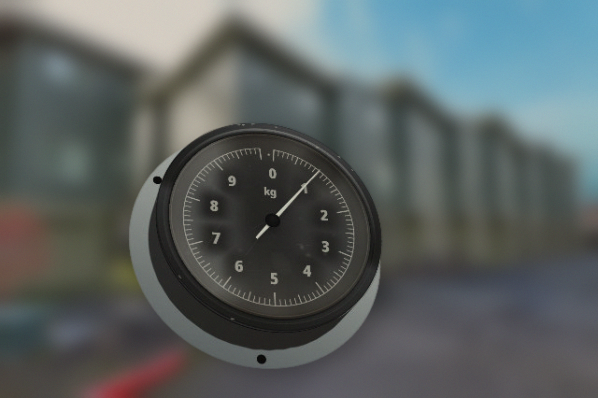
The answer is 1 kg
